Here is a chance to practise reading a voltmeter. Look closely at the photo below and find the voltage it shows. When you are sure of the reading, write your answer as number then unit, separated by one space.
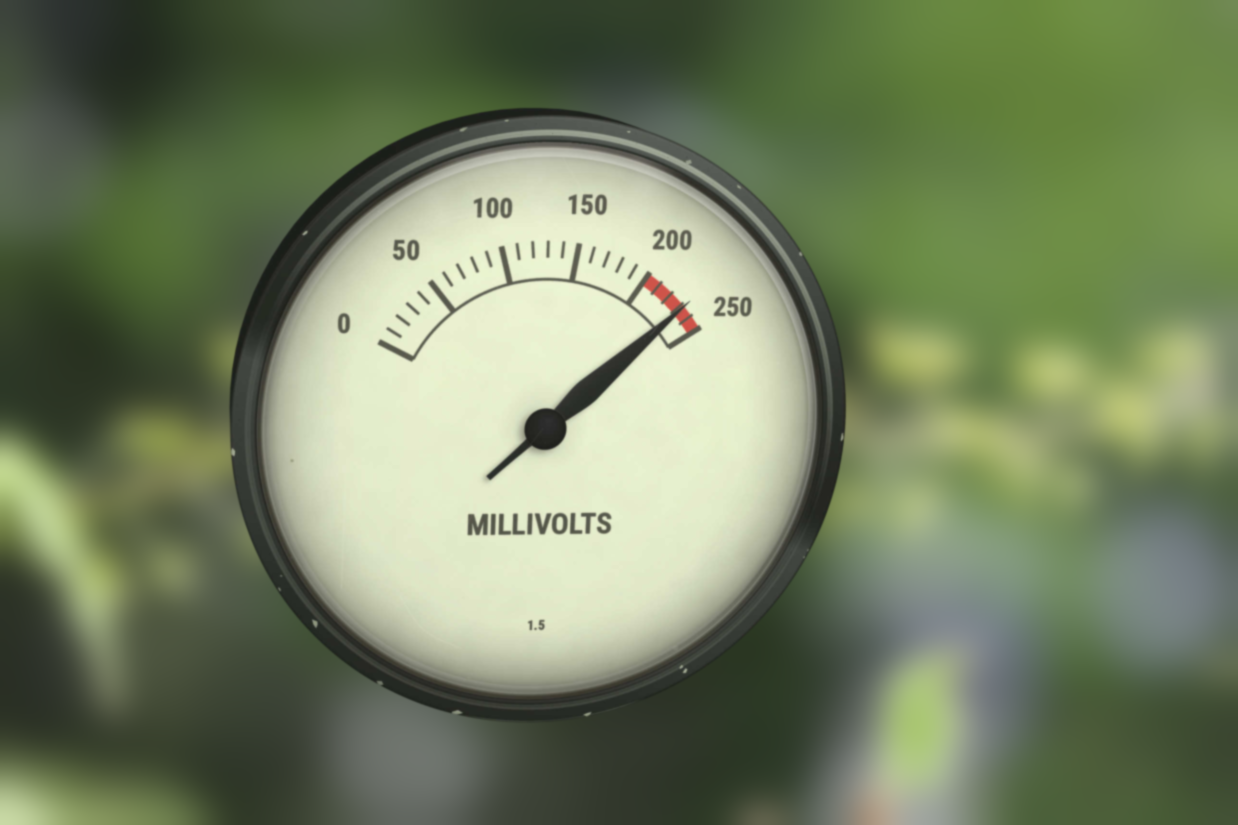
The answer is 230 mV
